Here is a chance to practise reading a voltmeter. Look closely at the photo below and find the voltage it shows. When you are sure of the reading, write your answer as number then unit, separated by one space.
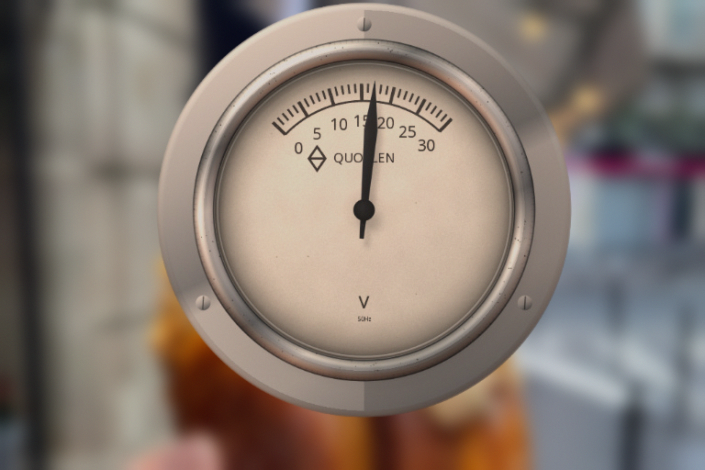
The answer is 17 V
